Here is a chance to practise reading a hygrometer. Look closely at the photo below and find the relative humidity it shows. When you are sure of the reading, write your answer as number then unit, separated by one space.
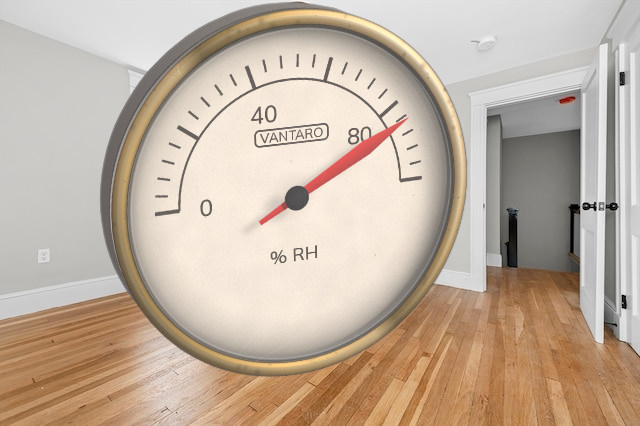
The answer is 84 %
